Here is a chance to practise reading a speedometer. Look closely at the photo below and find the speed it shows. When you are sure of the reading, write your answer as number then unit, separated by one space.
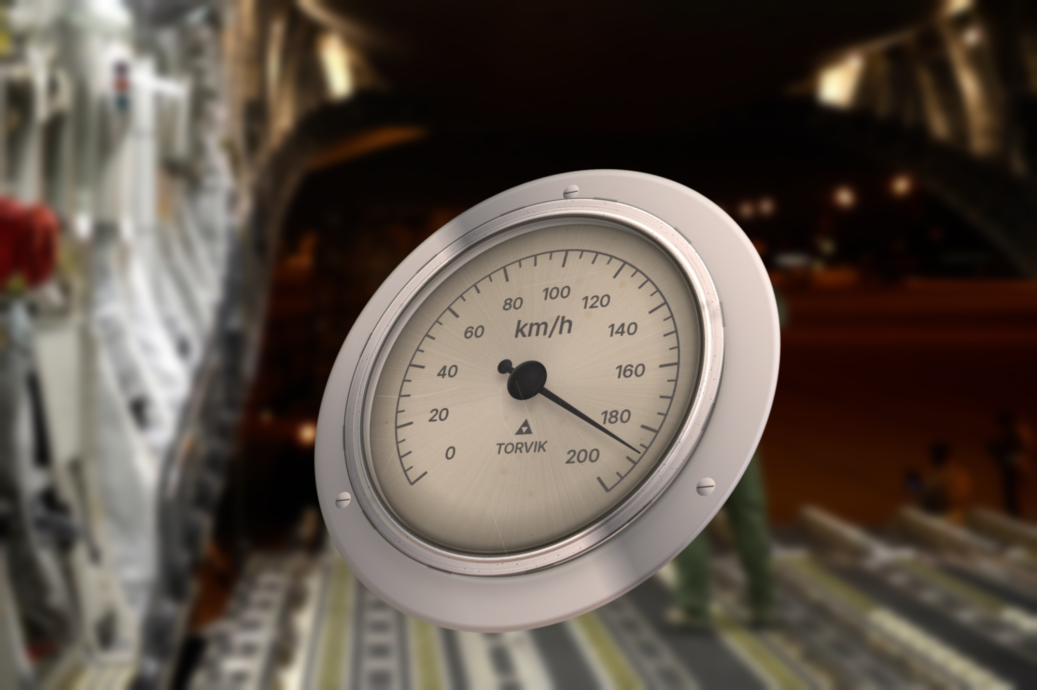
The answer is 187.5 km/h
